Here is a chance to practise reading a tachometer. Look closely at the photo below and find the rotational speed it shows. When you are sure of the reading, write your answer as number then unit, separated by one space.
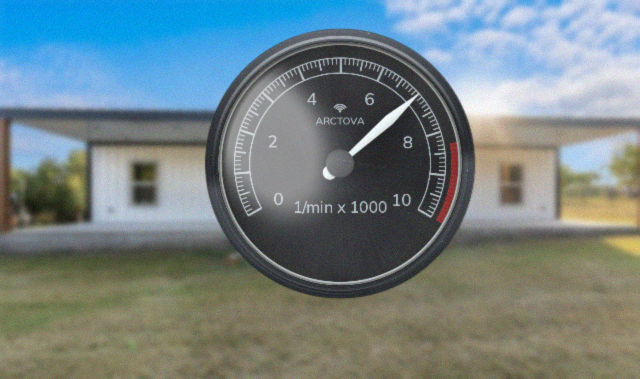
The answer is 7000 rpm
